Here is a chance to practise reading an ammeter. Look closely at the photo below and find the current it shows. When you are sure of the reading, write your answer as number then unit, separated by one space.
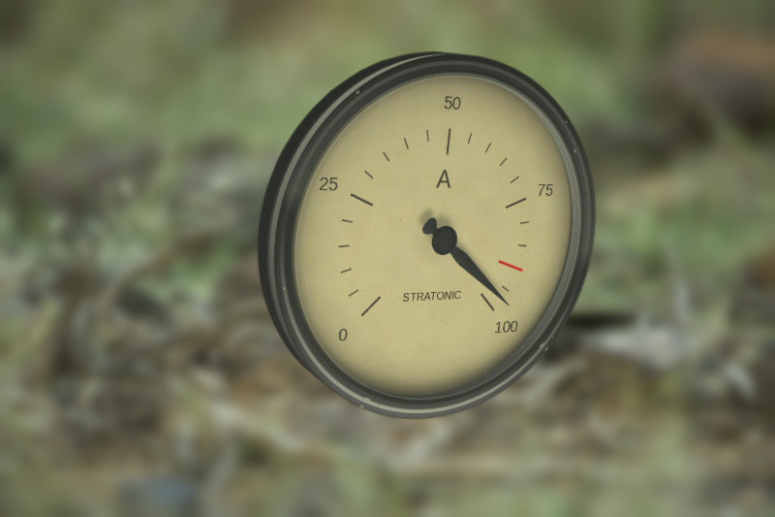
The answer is 97.5 A
